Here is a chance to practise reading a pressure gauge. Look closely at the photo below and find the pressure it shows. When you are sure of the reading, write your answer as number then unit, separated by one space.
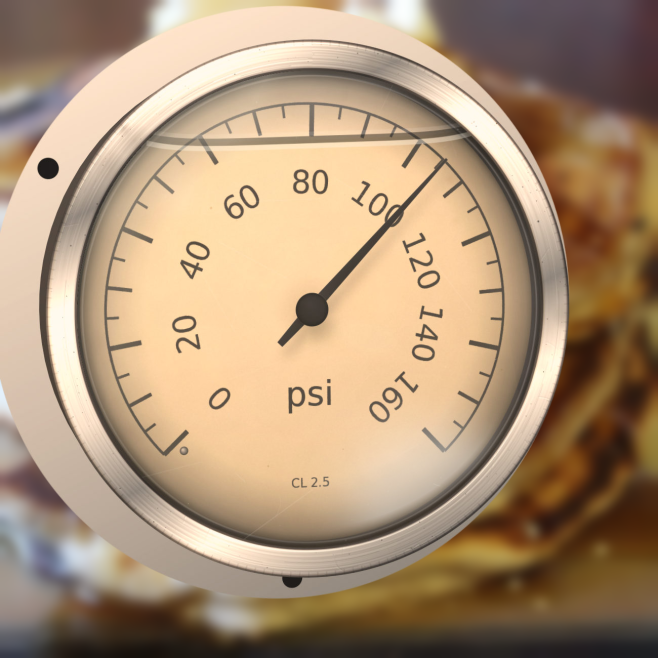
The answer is 105 psi
